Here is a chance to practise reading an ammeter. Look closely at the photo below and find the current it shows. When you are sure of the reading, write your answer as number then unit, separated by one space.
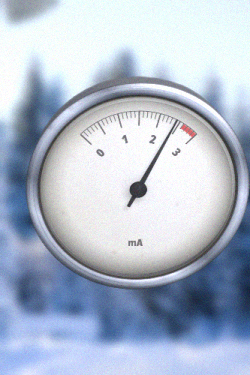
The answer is 2.4 mA
